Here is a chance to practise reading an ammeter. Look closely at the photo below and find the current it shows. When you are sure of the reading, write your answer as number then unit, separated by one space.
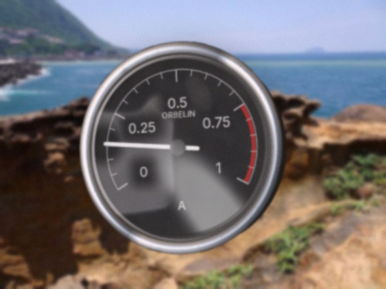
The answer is 0.15 A
